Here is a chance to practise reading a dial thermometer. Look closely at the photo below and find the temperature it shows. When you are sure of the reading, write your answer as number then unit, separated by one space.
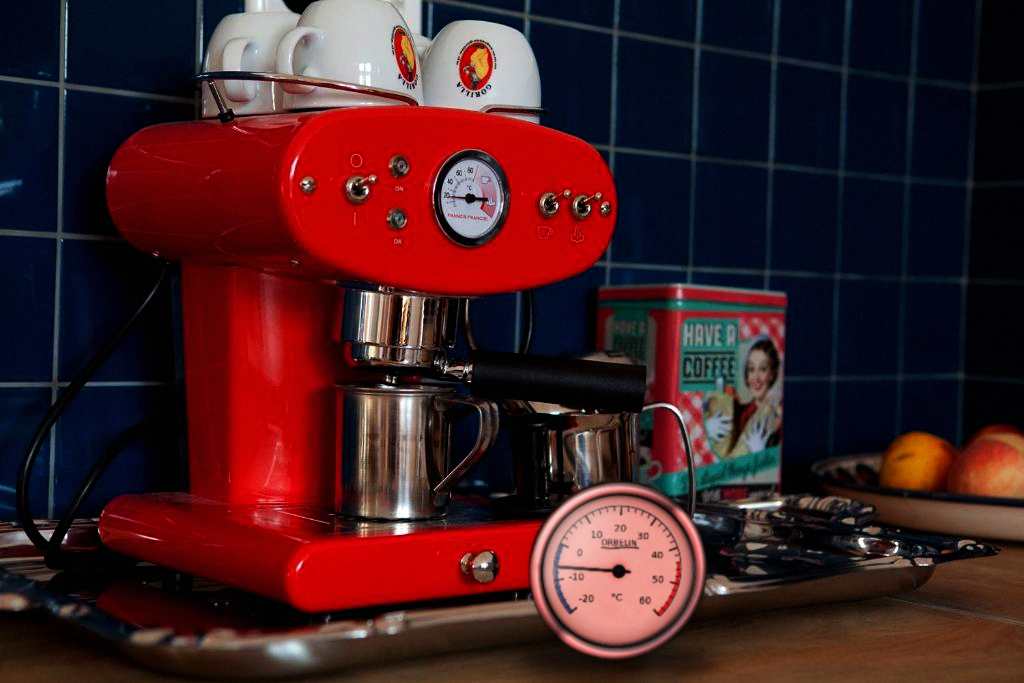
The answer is -6 °C
